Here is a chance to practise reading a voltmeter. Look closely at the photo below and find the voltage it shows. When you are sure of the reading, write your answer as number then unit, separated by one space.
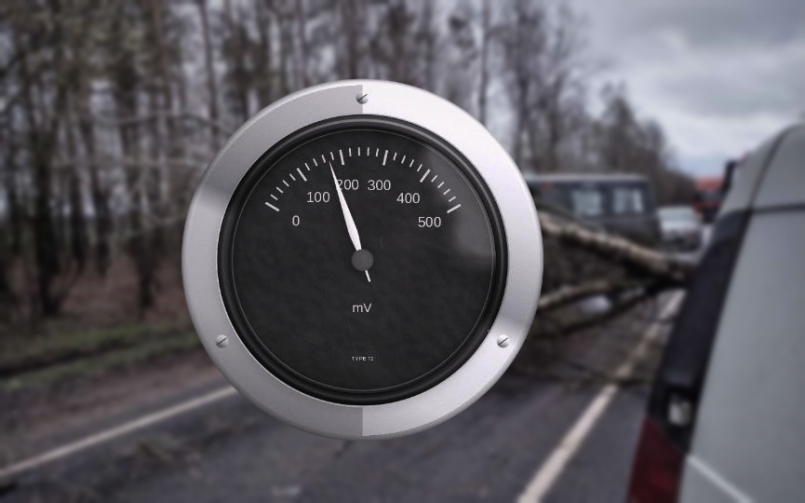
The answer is 170 mV
